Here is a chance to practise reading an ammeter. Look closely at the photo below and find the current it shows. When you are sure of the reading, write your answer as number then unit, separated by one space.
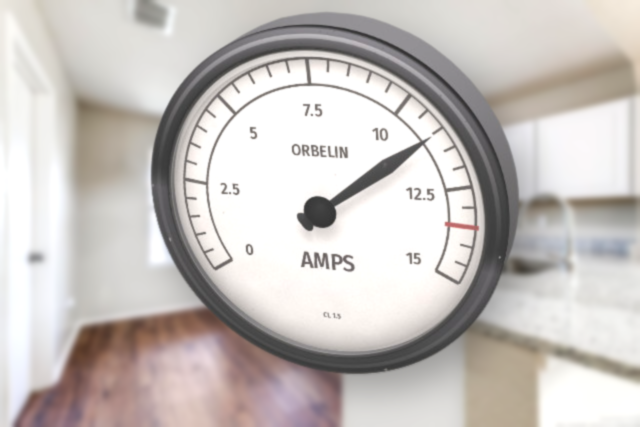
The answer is 11 A
